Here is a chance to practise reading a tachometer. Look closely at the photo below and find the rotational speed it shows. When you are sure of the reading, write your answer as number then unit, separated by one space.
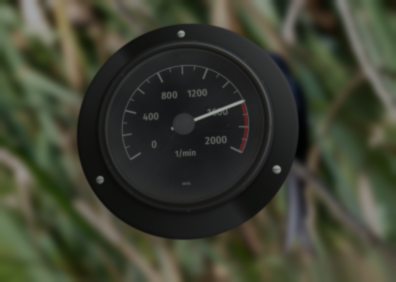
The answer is 1600 rpm
